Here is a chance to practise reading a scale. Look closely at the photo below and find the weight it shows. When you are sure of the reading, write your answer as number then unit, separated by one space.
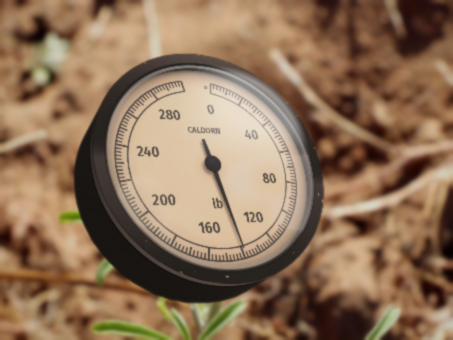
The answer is 140 lb
